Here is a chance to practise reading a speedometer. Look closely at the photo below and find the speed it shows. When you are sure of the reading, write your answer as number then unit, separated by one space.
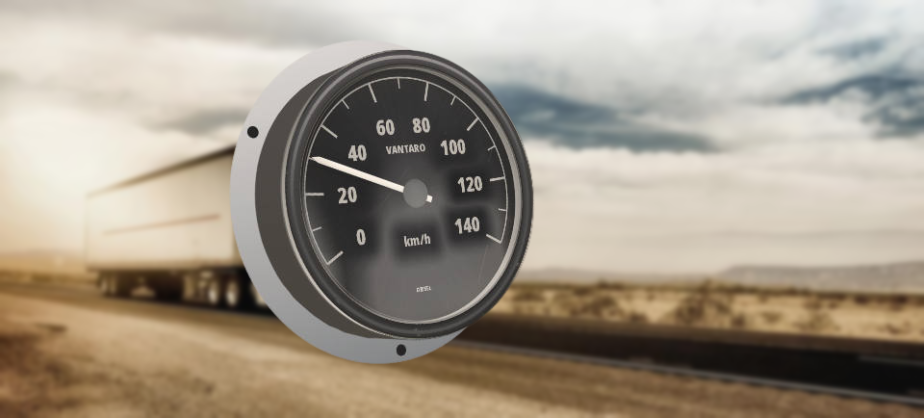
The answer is 30 km/h
